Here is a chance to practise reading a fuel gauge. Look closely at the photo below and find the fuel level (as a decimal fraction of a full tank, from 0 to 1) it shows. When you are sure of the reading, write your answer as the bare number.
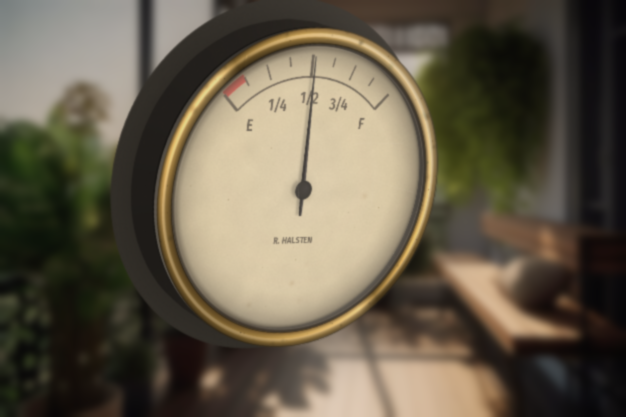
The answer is 0.5
